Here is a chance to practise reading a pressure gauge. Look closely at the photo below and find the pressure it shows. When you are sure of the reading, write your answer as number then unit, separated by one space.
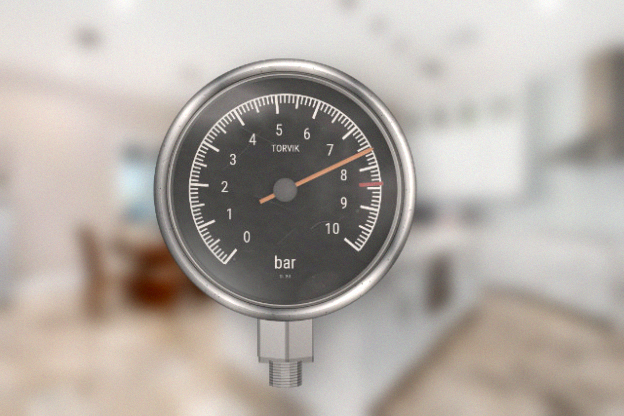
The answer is 7.6 bar
